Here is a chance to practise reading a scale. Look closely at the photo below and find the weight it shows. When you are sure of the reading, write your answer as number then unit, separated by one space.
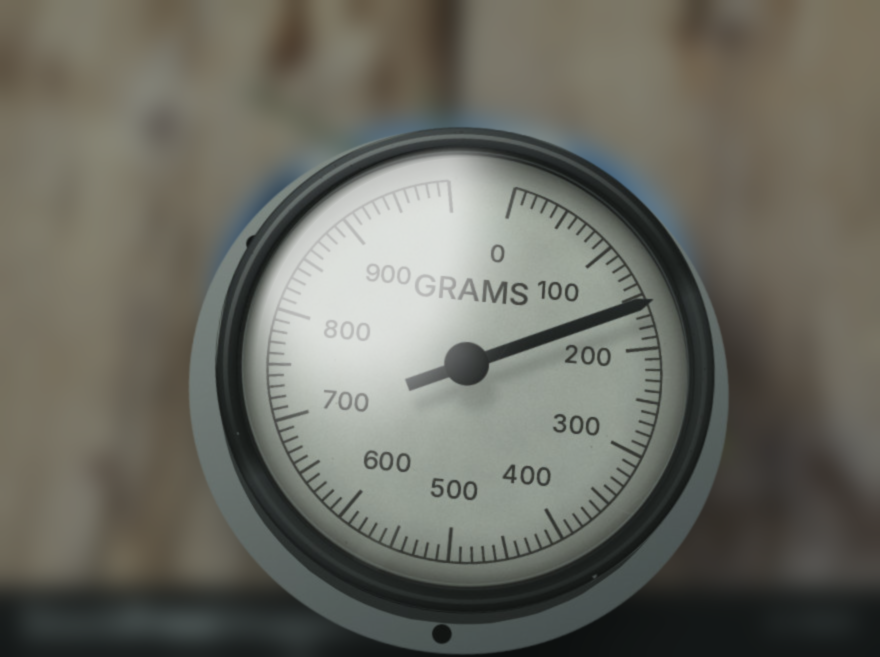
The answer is 160 g
